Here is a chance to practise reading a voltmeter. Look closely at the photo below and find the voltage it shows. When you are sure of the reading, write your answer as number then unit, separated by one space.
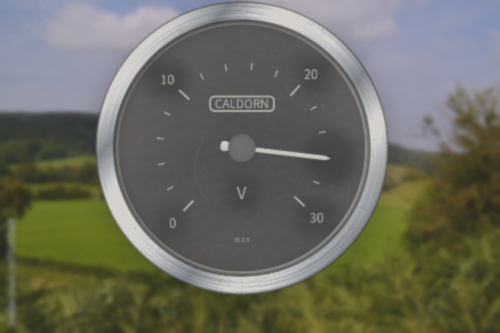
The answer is 26 V
